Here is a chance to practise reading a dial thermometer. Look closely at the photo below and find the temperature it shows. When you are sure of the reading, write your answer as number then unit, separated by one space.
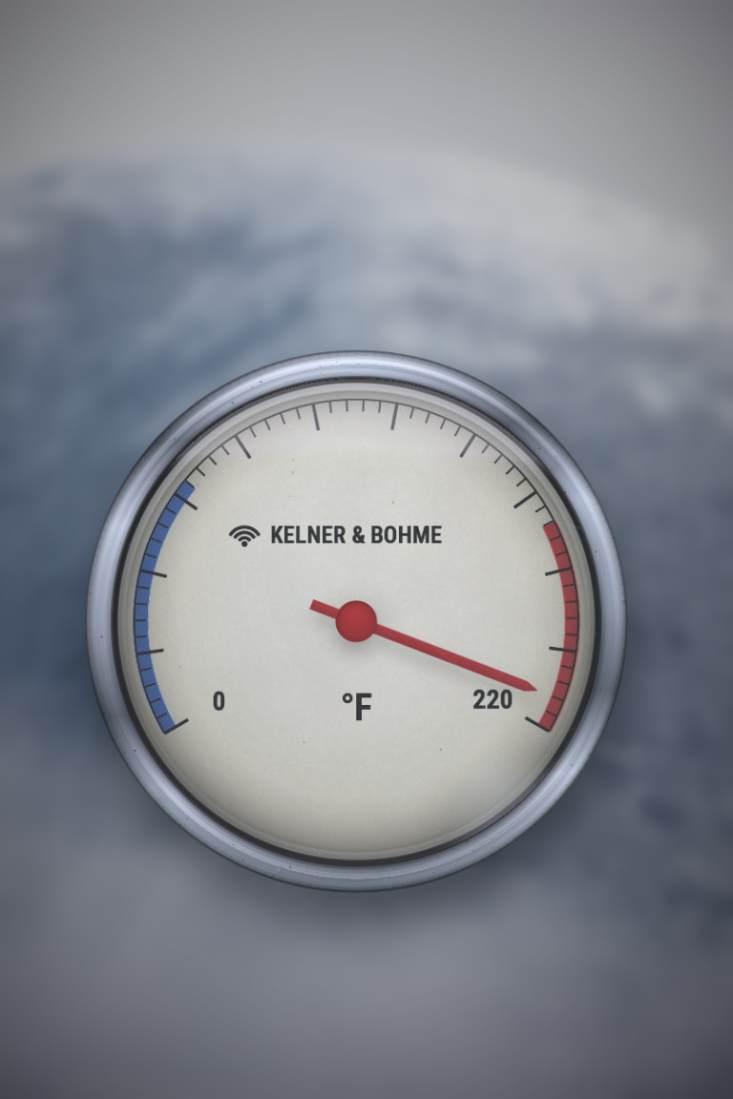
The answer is 212 °F
